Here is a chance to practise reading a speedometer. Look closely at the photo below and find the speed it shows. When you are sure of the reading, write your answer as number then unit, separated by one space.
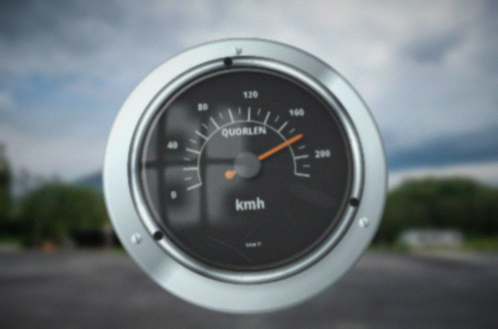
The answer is 180 km/h
